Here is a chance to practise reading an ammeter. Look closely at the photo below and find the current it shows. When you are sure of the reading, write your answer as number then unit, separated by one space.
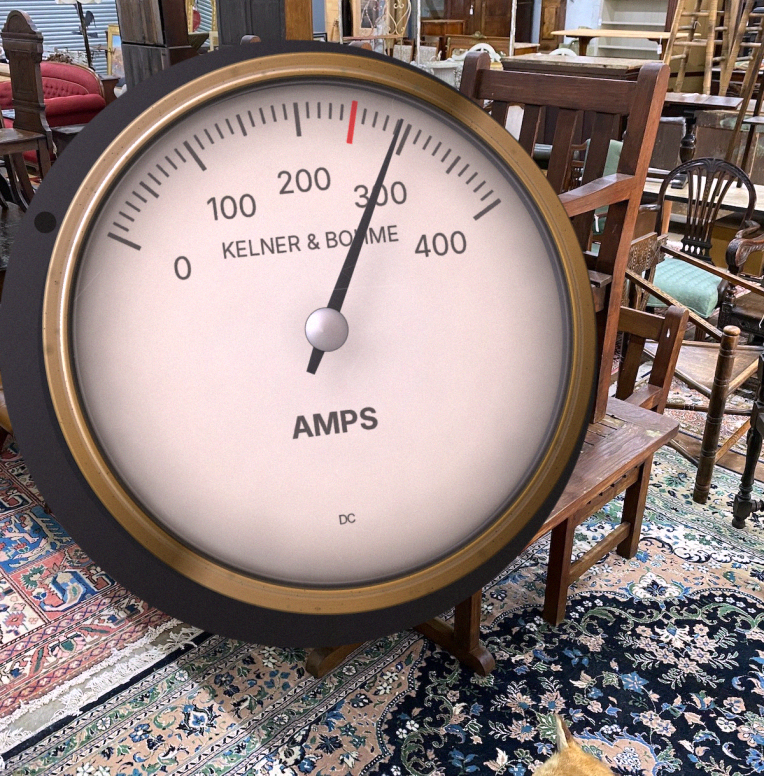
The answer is 290 A
